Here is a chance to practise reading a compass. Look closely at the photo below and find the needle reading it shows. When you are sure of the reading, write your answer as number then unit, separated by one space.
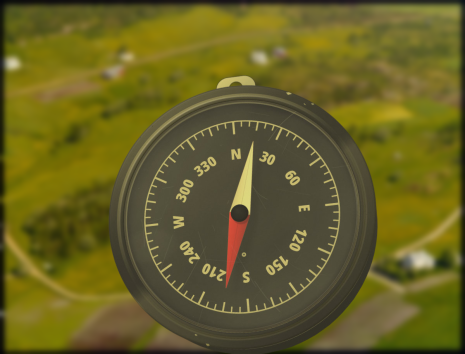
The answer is 195 °
